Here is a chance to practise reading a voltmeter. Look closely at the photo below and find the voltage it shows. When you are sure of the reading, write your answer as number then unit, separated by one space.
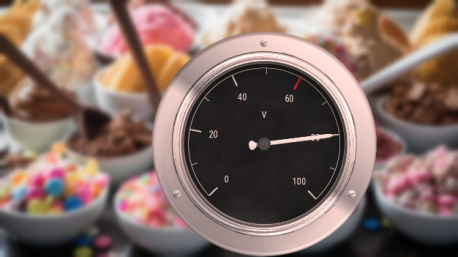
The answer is 80 V
